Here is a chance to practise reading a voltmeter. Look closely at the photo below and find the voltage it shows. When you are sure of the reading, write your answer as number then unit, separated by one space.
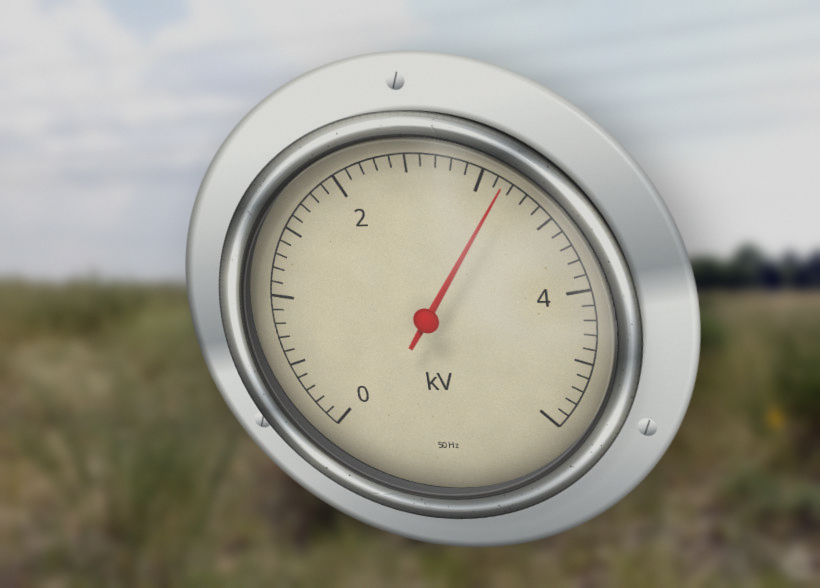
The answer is 3.15 kV
